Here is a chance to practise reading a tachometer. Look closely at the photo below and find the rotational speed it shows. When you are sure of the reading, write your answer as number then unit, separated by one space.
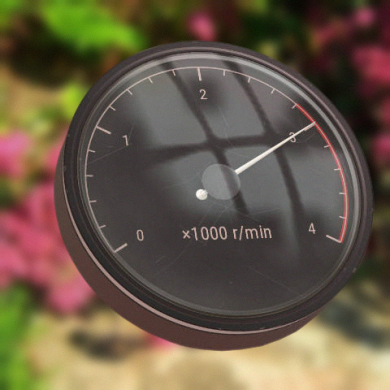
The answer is 3000 rpm
